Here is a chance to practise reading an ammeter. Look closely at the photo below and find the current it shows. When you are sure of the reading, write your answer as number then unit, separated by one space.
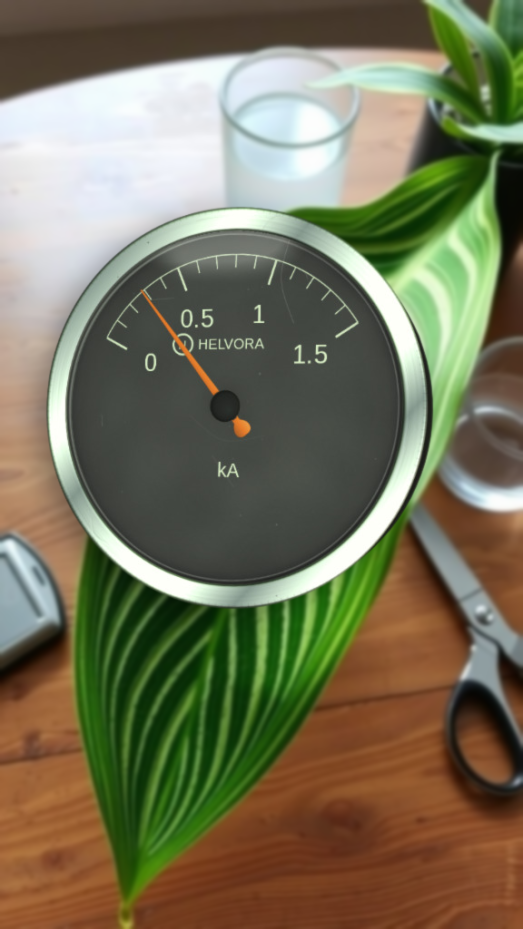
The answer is 0.3 kA
